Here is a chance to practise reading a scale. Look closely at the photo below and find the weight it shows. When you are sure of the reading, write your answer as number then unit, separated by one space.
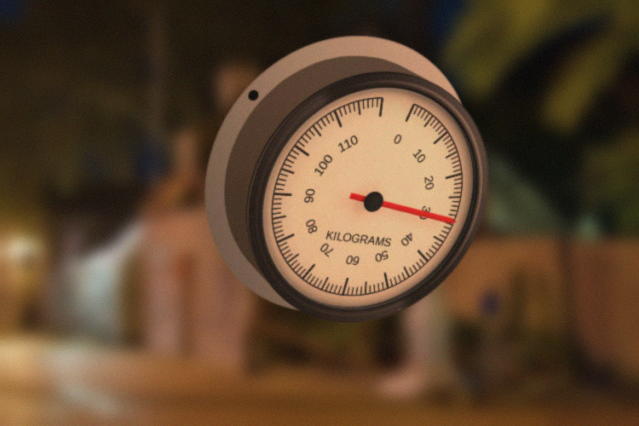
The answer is 30 kg
